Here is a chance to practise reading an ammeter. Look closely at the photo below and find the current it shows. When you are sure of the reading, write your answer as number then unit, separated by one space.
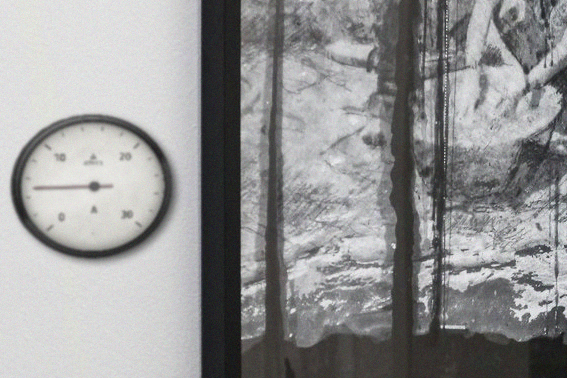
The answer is 5 A
